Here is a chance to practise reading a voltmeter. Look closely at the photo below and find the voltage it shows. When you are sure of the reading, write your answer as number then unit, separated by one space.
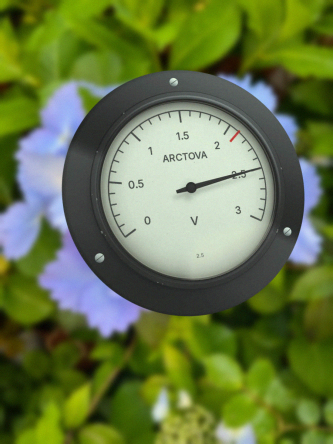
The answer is 2.5 V
